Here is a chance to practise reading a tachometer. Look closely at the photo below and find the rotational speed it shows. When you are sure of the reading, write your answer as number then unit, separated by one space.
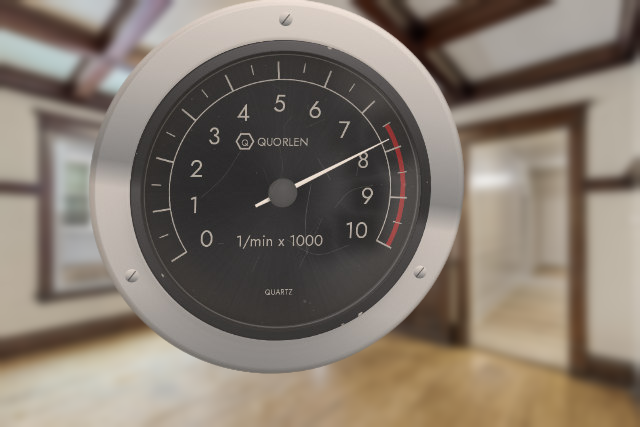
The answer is 7750 rpm
